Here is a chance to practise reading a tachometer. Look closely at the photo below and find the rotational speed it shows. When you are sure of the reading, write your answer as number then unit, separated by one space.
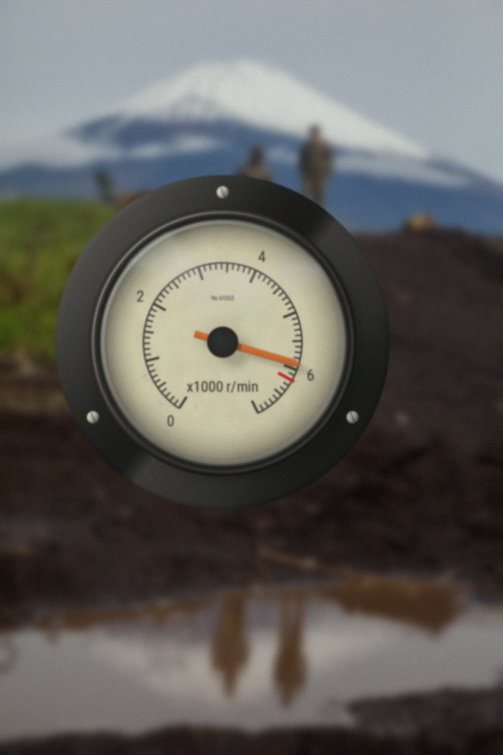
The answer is 5900 rpm
